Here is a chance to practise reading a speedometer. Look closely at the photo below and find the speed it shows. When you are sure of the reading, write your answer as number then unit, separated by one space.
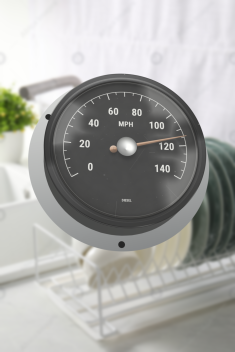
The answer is 115 mph
